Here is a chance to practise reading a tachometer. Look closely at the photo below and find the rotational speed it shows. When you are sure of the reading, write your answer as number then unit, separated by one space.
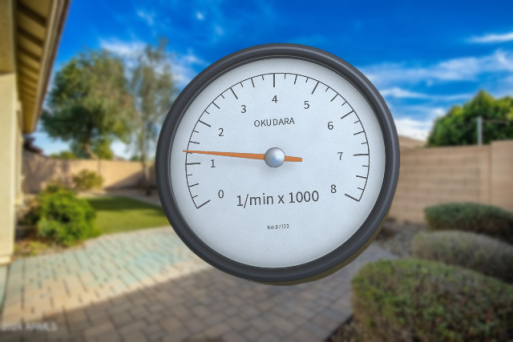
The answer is 1250 rpm
